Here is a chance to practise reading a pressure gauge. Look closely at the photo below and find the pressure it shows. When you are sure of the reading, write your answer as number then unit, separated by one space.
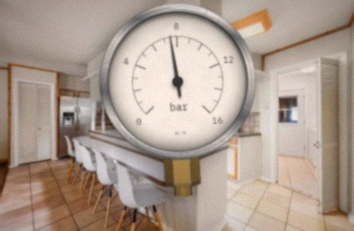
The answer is 7.5 bar
